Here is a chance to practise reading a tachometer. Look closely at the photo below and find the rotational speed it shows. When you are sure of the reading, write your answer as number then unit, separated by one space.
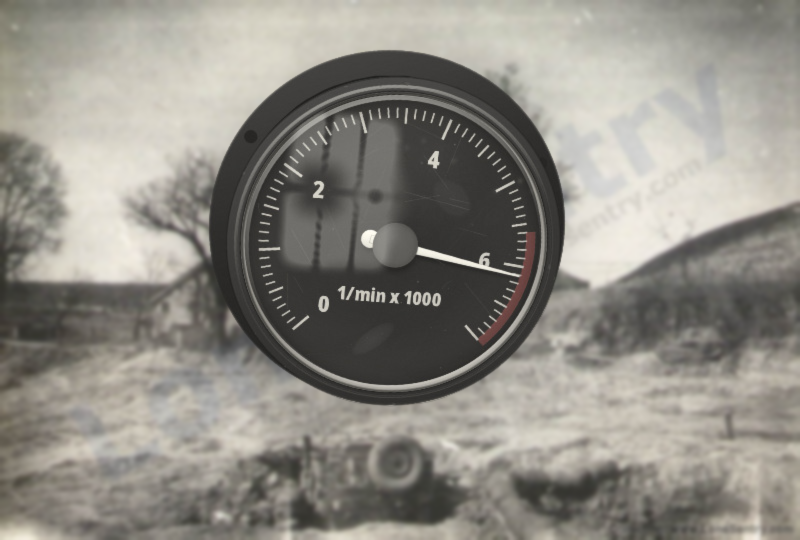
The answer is 6100 rpm
